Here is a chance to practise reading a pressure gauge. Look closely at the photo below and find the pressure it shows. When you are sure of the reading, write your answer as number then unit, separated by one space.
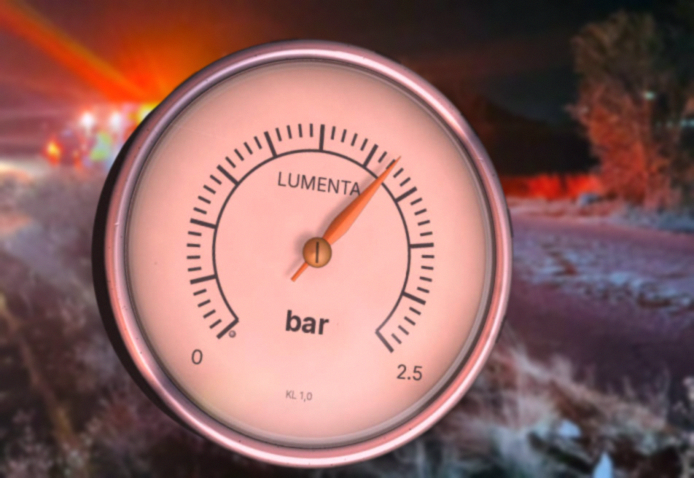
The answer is 1.6 bar
